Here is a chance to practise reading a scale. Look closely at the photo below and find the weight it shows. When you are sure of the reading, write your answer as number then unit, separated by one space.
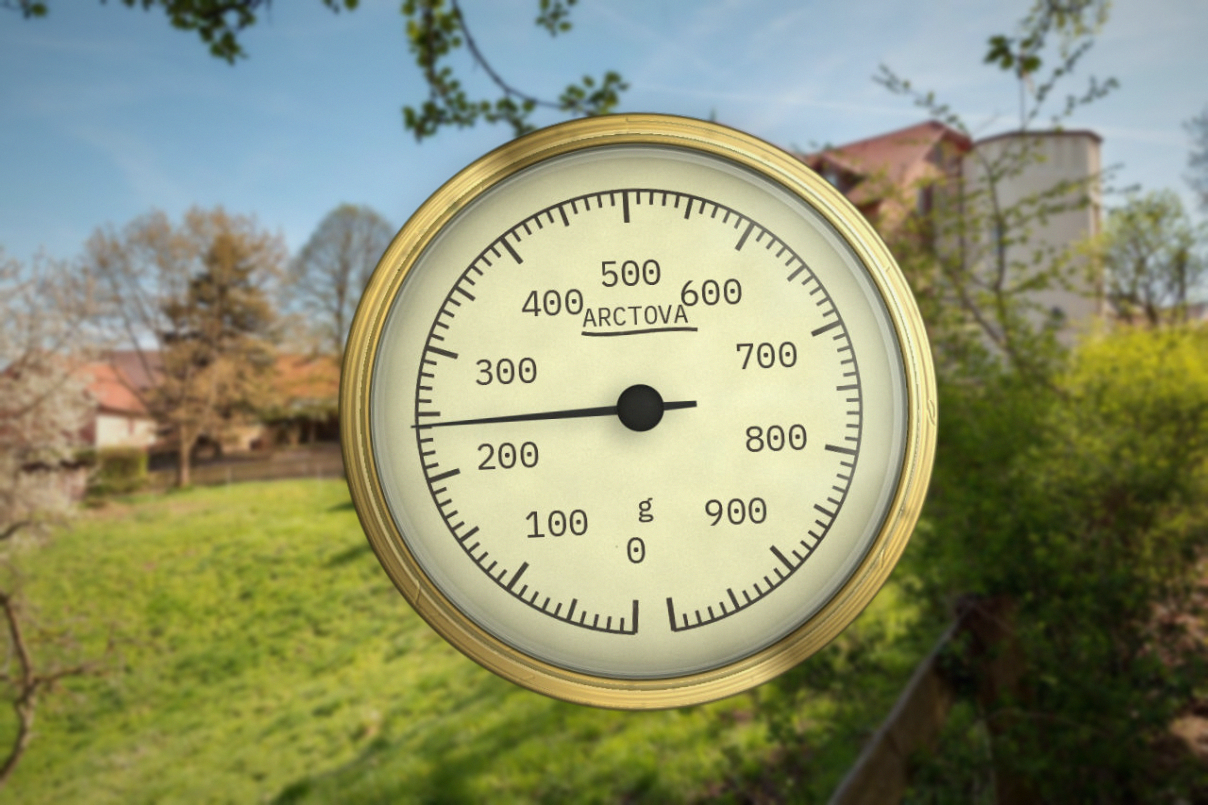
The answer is 240 g
